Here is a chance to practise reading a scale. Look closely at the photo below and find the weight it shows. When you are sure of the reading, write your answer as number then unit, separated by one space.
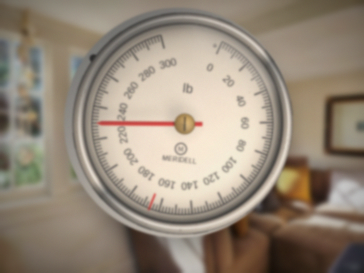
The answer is 230 lb
